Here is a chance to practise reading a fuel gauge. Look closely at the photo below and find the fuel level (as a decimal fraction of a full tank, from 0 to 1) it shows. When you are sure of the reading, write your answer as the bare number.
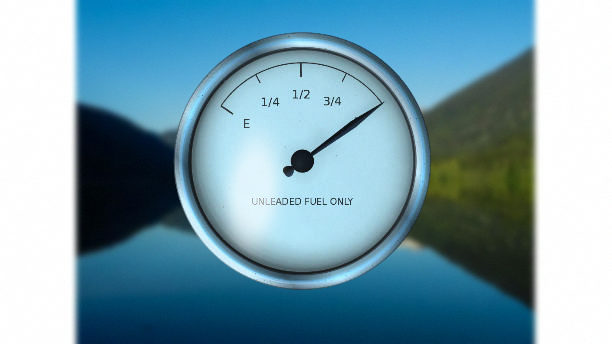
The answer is 1
